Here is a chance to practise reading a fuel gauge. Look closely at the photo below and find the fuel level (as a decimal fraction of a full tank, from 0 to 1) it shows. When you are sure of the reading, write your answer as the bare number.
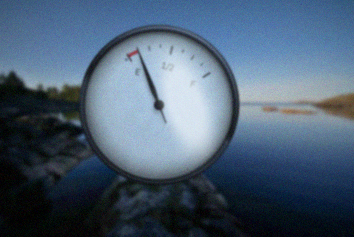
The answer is 0.125
